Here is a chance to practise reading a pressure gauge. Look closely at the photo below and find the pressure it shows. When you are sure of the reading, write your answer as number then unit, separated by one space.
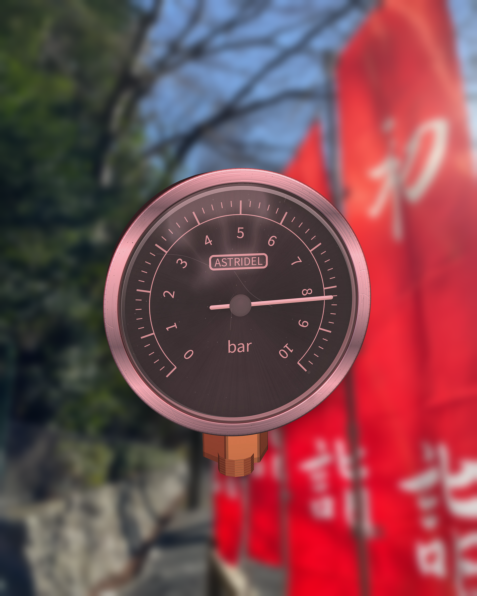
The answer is 8.2 bar
